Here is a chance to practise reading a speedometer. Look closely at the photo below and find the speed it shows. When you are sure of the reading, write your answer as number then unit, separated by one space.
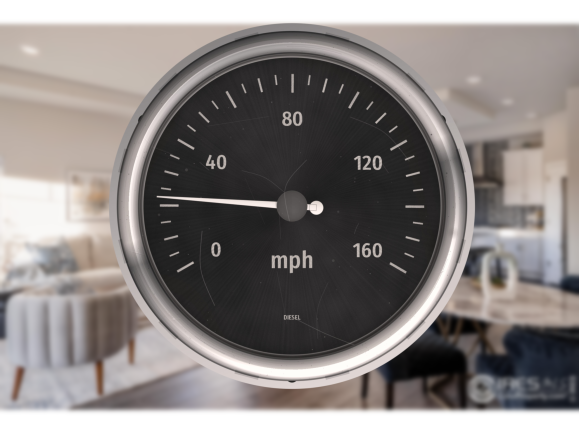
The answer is 22.5 mph
